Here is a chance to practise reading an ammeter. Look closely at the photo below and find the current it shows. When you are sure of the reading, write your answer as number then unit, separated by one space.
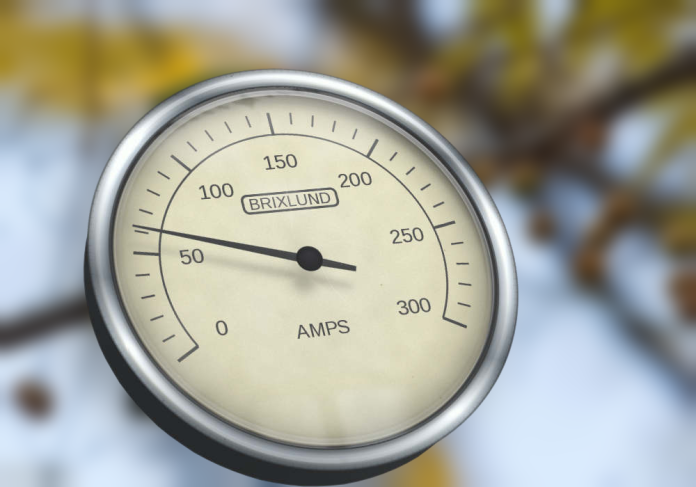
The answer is 60 A
